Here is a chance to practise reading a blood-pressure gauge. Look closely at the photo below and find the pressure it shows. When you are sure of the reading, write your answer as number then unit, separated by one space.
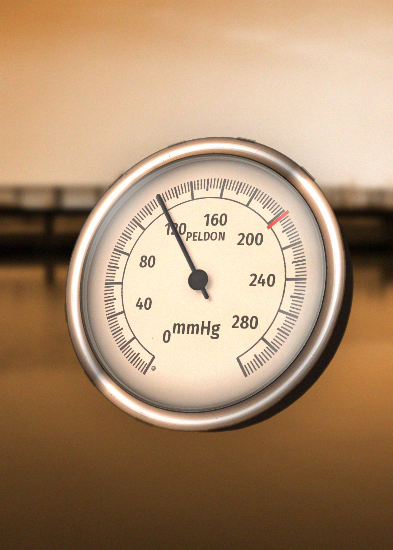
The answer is 120 mmHg
